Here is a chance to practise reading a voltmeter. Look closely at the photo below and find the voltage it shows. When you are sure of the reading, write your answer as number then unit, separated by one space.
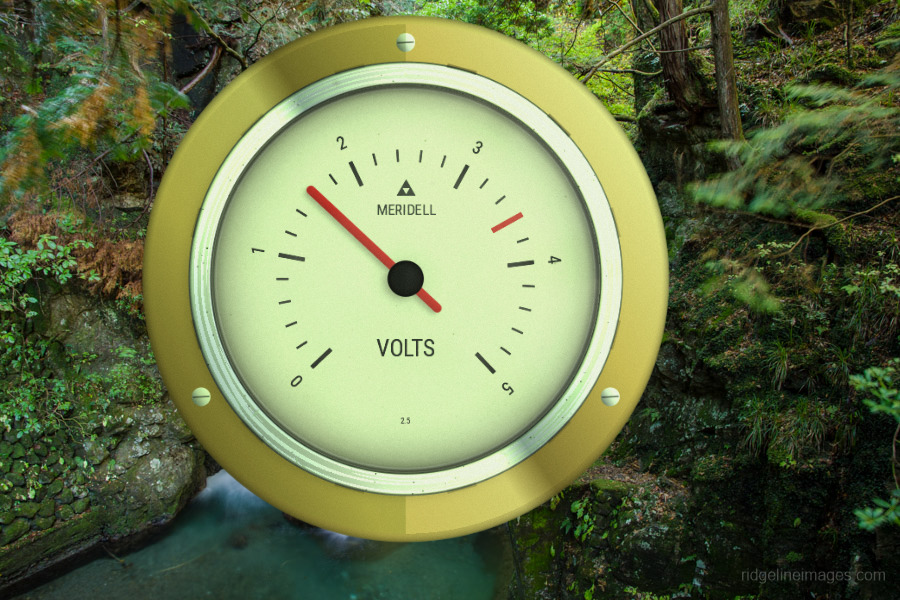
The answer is 1.6 V
